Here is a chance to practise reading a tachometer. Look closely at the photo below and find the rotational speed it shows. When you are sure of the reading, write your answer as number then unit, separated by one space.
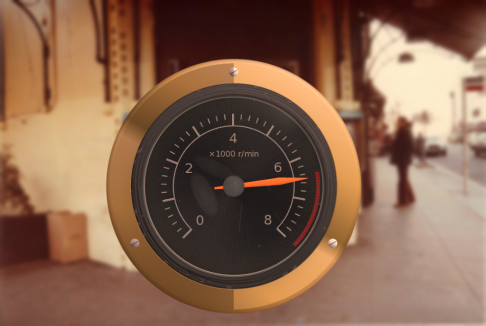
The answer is 6500 rpm
